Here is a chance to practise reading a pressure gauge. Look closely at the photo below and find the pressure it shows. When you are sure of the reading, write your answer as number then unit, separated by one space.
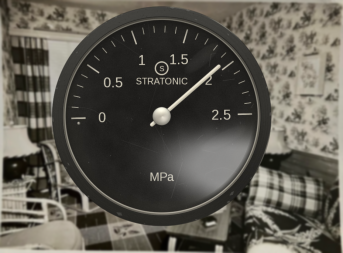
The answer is 1.95 MPa
